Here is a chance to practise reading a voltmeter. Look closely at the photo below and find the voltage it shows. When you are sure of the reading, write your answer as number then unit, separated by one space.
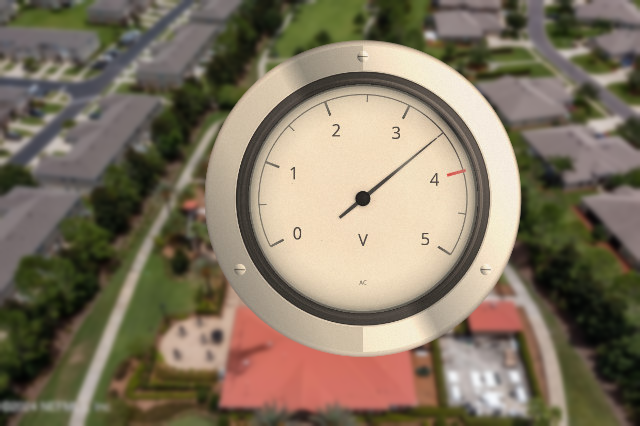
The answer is 3.5 V
